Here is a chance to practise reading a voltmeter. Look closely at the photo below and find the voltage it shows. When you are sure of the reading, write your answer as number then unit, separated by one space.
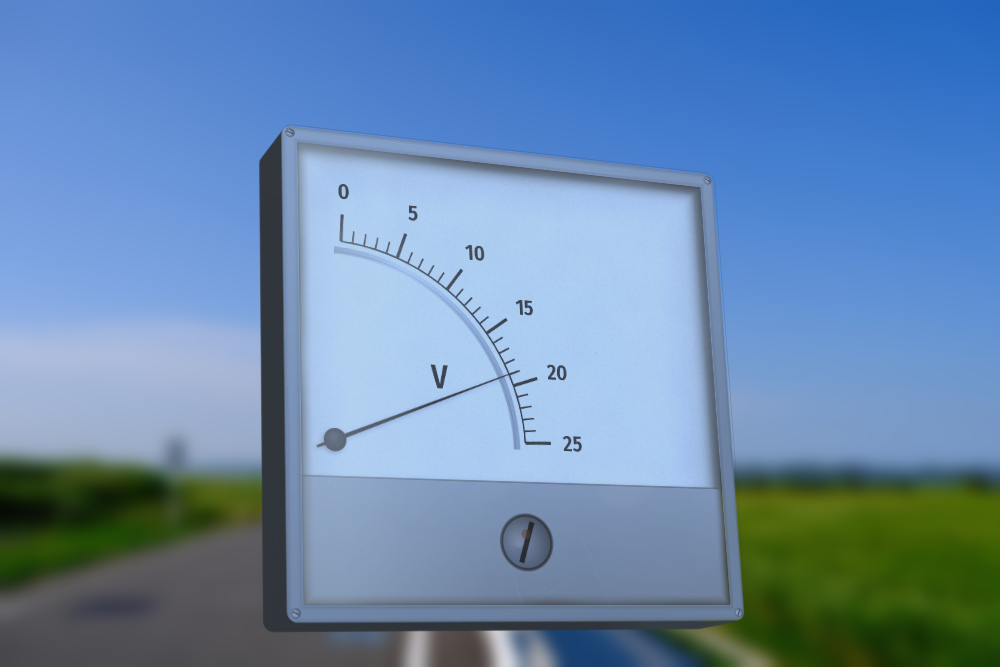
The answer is 19 V
